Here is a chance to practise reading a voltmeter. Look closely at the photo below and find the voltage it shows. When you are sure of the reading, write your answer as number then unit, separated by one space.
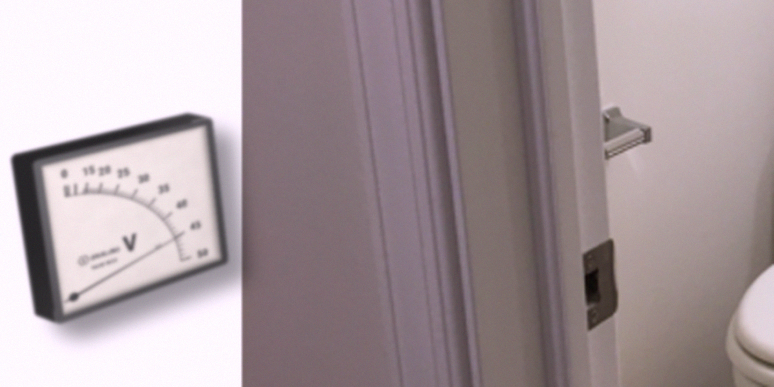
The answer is 45 V
